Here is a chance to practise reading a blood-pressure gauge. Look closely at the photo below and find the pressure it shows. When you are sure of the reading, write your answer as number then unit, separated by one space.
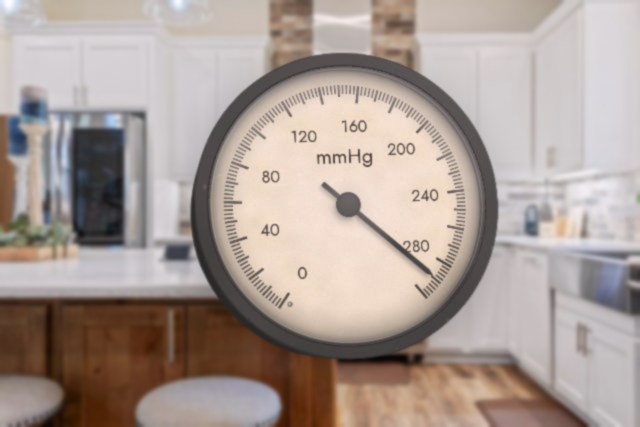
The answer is 290 mmHg
